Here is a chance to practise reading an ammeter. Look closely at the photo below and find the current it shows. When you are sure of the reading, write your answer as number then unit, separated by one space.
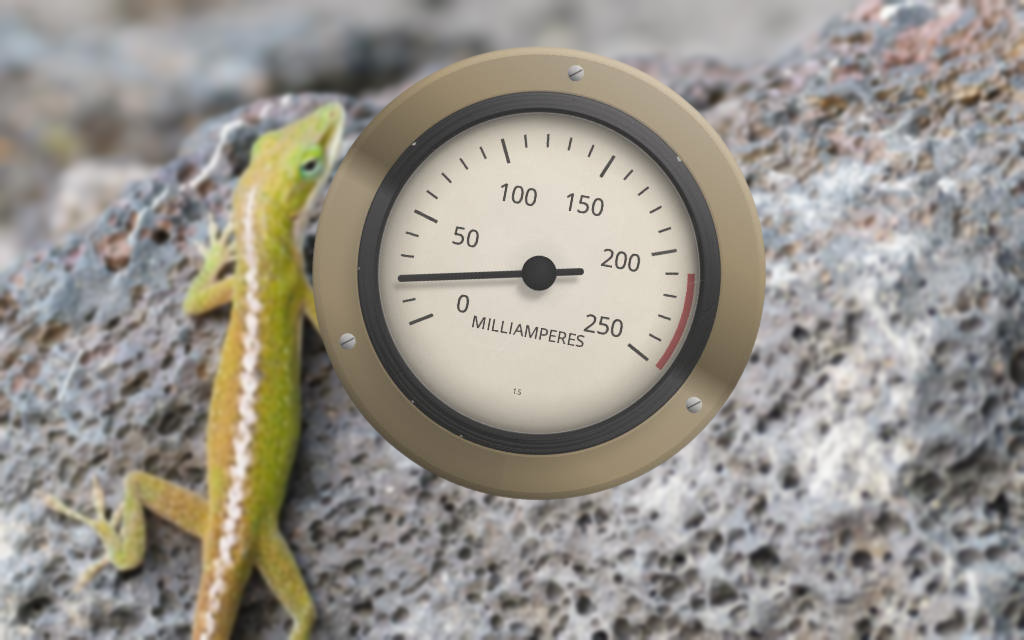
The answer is 20 mA
